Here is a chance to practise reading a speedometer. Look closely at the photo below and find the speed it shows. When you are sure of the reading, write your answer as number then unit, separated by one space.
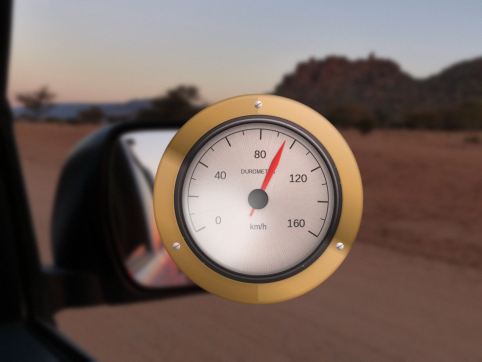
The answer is 95 km/h
